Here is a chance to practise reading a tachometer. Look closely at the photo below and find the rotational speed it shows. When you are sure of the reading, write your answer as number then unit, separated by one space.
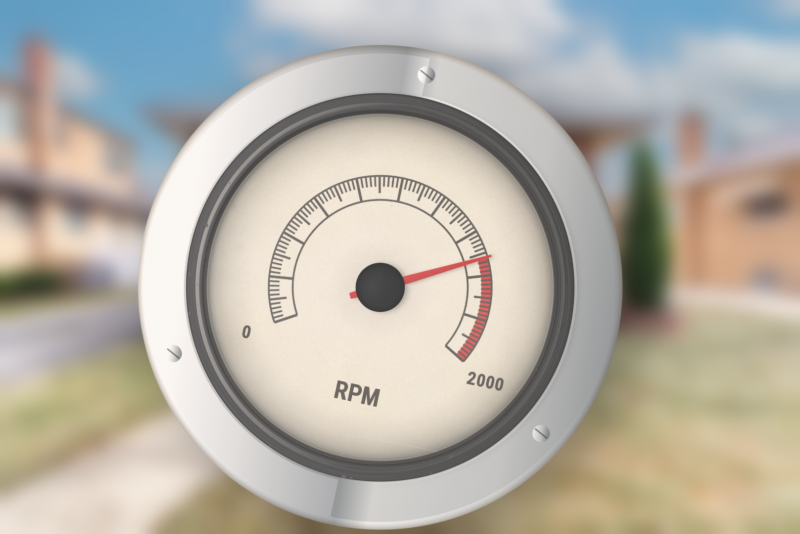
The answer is 1520 rpm
